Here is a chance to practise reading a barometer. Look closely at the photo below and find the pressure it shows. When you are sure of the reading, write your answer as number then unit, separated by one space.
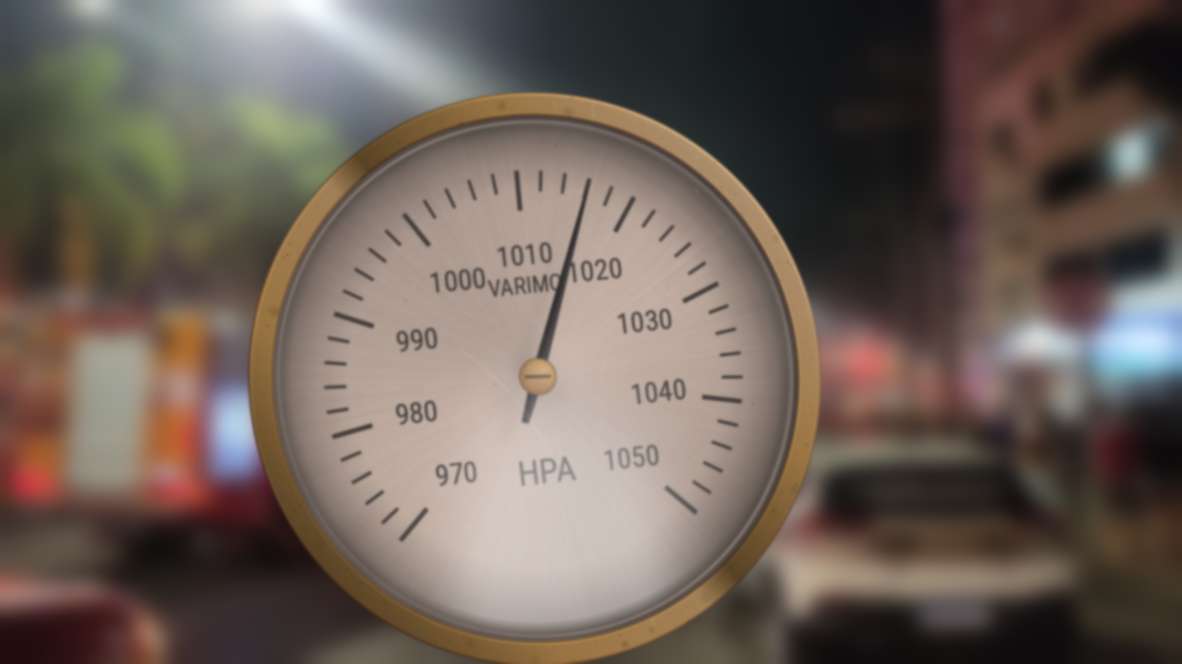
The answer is 1016 hPa
